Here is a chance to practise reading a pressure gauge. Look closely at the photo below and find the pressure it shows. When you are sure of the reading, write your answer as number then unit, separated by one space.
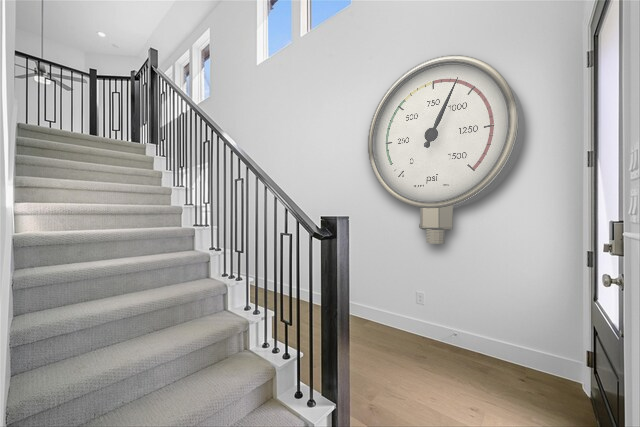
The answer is 900 psi
